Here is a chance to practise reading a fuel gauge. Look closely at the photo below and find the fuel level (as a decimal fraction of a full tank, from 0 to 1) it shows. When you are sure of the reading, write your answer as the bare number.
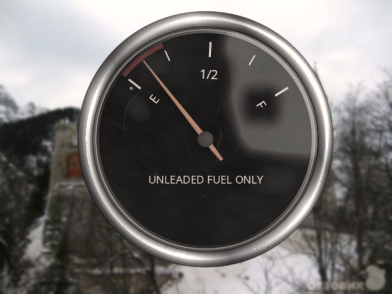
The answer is 0.125
